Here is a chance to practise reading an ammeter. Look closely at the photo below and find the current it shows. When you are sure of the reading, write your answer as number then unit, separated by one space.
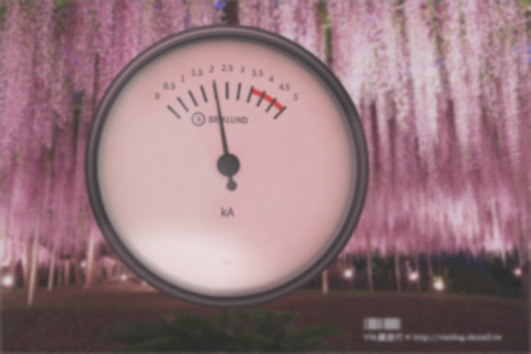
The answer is 2 kA
